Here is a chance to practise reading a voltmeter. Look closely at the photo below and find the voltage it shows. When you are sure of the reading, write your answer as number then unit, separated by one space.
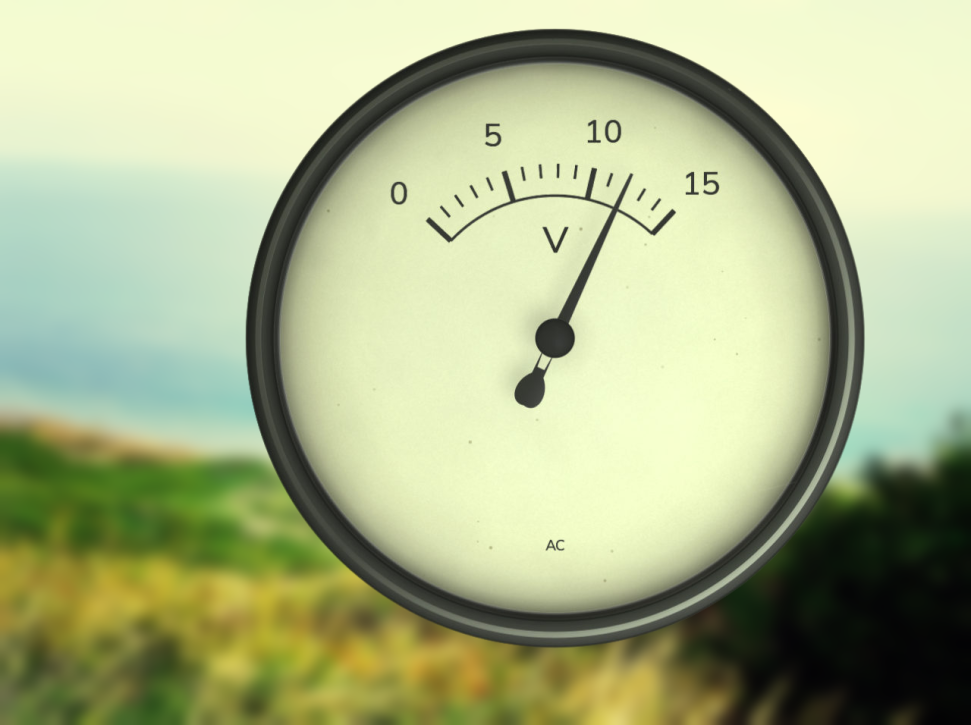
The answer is 12 V
